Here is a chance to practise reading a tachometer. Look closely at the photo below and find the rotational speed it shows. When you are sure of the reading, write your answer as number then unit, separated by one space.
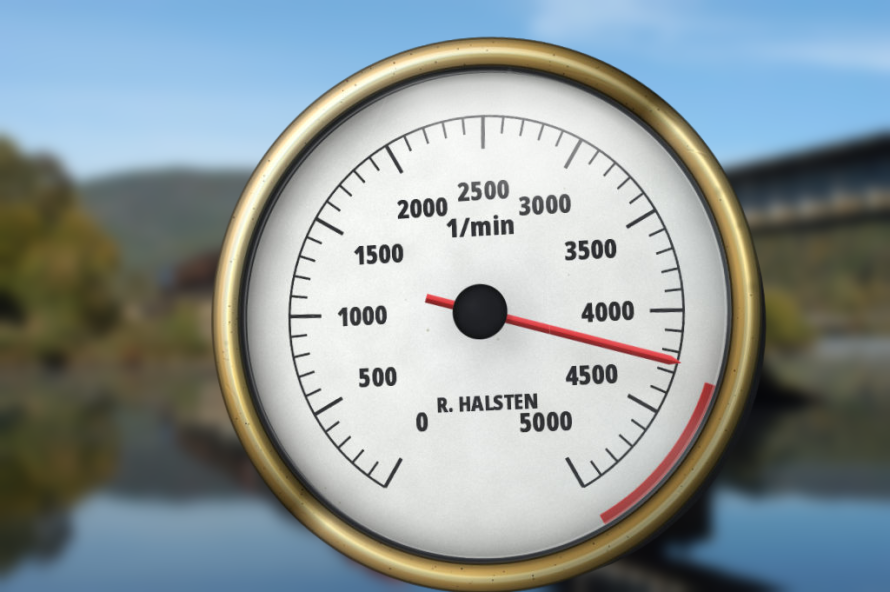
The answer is 4250 rpm
